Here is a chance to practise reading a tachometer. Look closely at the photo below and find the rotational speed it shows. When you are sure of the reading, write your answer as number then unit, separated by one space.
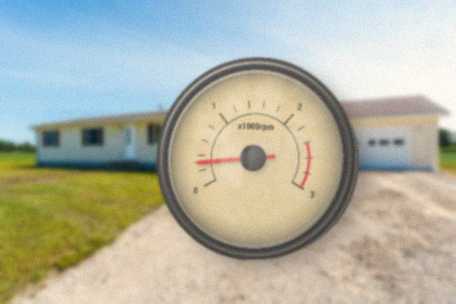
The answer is 300 rpm
